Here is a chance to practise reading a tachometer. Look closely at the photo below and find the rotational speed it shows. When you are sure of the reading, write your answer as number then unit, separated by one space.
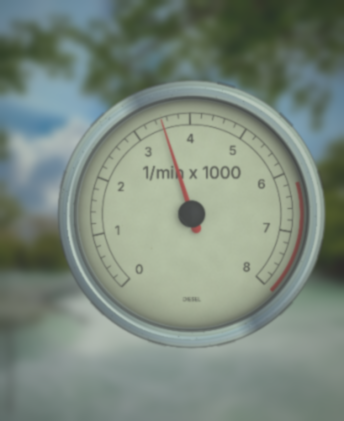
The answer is 3500 rpm
